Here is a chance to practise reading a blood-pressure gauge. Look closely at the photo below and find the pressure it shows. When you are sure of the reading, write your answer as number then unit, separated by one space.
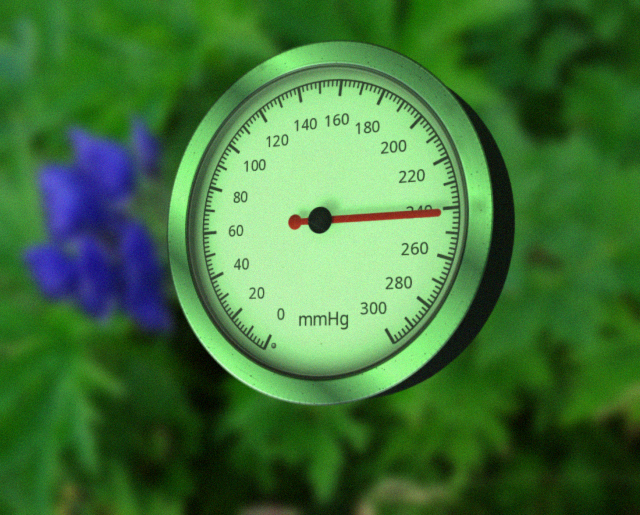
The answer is 242 mmHg
